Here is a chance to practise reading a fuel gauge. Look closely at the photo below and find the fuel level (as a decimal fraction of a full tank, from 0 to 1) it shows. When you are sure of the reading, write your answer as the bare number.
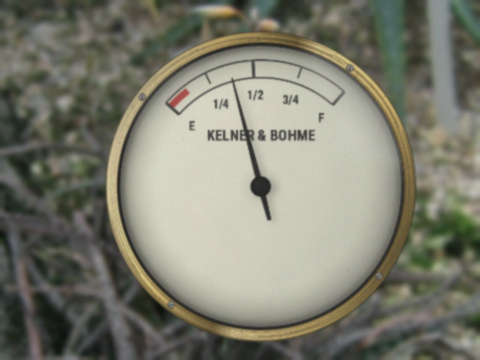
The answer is 0.375
